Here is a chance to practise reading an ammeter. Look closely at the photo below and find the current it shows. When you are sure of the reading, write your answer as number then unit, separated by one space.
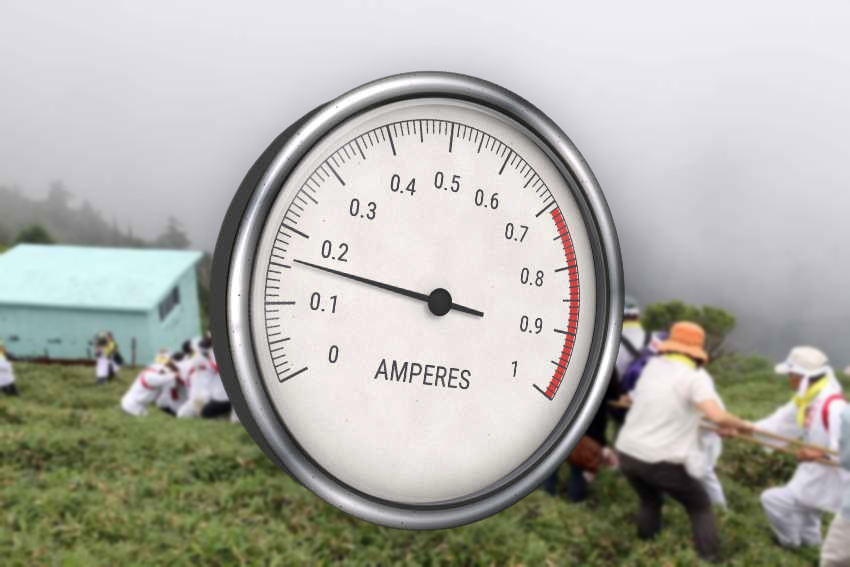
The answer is 0.16 A
